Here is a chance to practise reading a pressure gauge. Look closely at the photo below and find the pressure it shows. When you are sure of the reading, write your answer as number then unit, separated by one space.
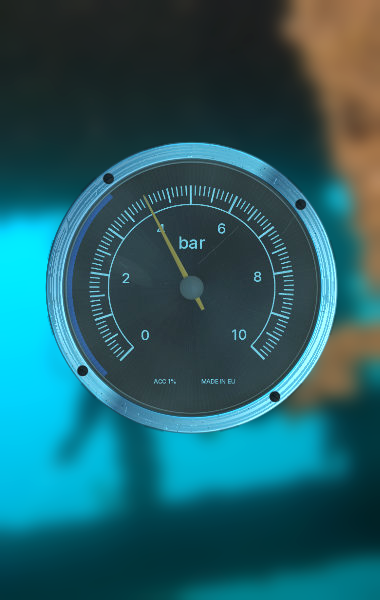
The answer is 4 bar
